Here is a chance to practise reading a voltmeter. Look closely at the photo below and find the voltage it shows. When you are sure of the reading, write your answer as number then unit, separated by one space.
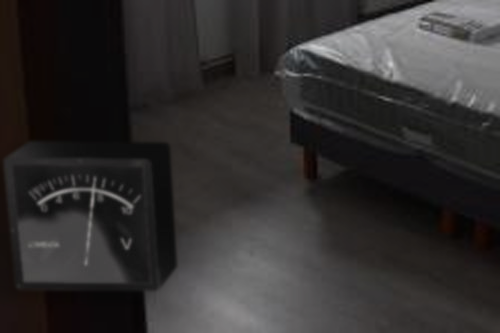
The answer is 7.5 V
